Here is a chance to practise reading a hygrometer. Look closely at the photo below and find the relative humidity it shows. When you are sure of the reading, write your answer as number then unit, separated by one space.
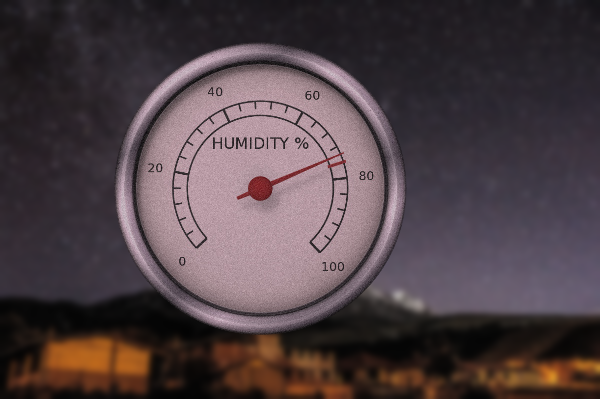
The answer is 74 %
